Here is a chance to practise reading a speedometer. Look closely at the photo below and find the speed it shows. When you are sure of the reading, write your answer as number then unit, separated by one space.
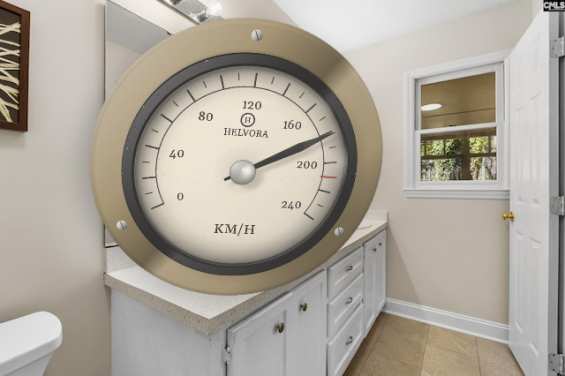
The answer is 180 km/h
